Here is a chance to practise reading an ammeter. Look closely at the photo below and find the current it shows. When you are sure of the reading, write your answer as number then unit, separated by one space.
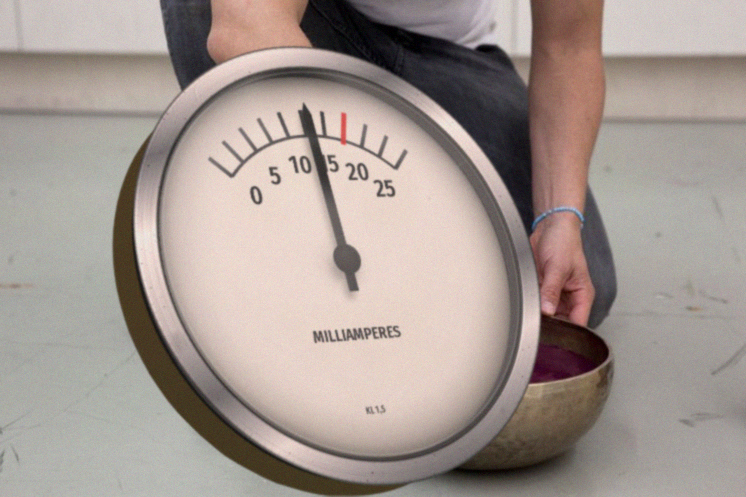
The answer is 12.5 mA
